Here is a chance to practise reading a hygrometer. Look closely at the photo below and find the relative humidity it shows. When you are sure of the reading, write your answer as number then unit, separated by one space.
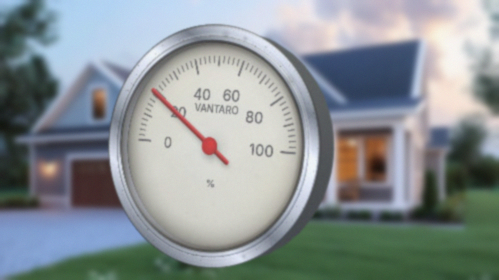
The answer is 20 %
